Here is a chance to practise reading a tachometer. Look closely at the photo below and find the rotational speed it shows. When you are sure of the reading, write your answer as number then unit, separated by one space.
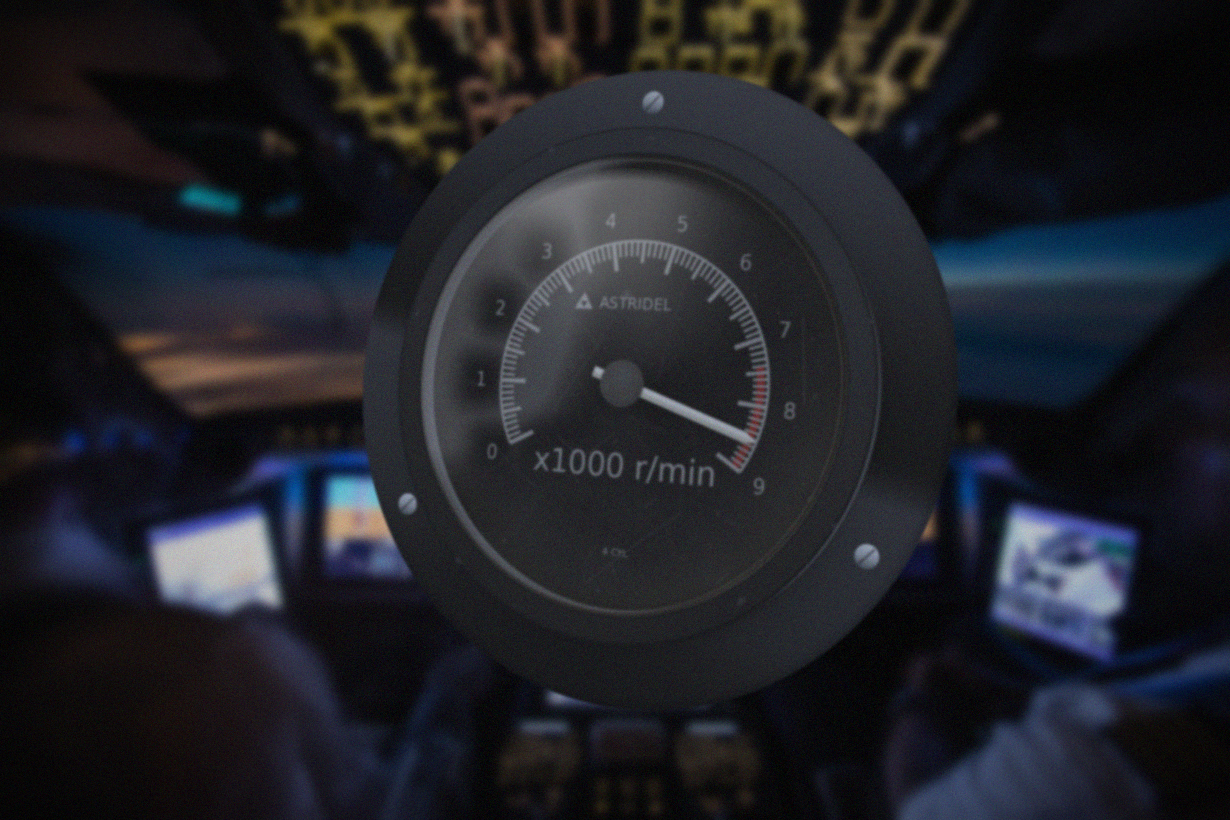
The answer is 8500 rpm
